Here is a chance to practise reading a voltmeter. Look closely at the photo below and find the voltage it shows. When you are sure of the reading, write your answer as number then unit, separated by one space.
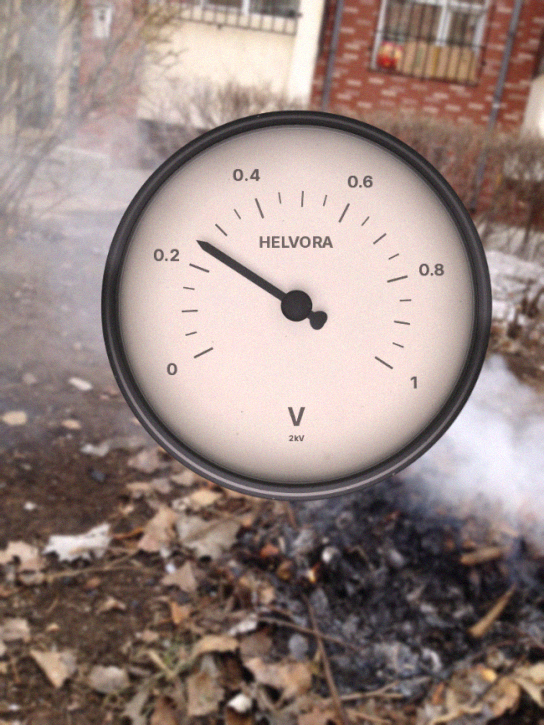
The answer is 0.25 V
